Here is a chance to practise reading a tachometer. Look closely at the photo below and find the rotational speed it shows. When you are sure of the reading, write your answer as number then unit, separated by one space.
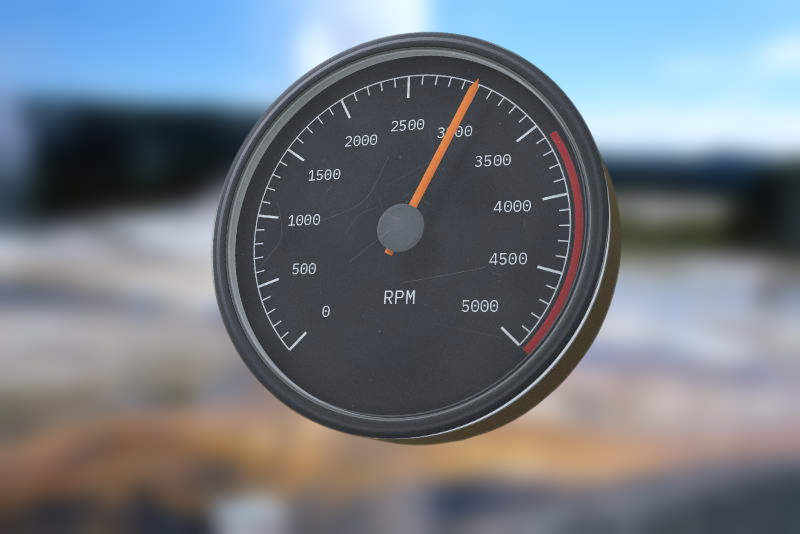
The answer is 3000 rpm
